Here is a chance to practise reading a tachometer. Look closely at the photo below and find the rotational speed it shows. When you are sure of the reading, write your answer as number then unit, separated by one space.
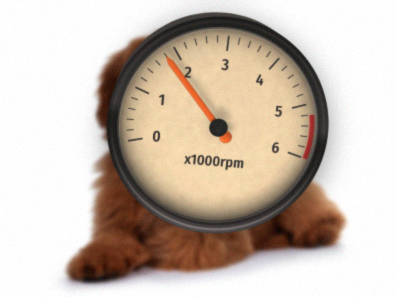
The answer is 1800 rpm
